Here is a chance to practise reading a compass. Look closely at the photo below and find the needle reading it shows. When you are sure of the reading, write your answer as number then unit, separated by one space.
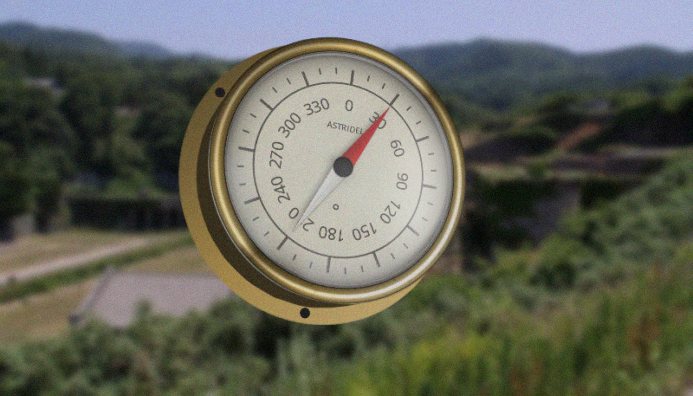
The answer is 30 °
